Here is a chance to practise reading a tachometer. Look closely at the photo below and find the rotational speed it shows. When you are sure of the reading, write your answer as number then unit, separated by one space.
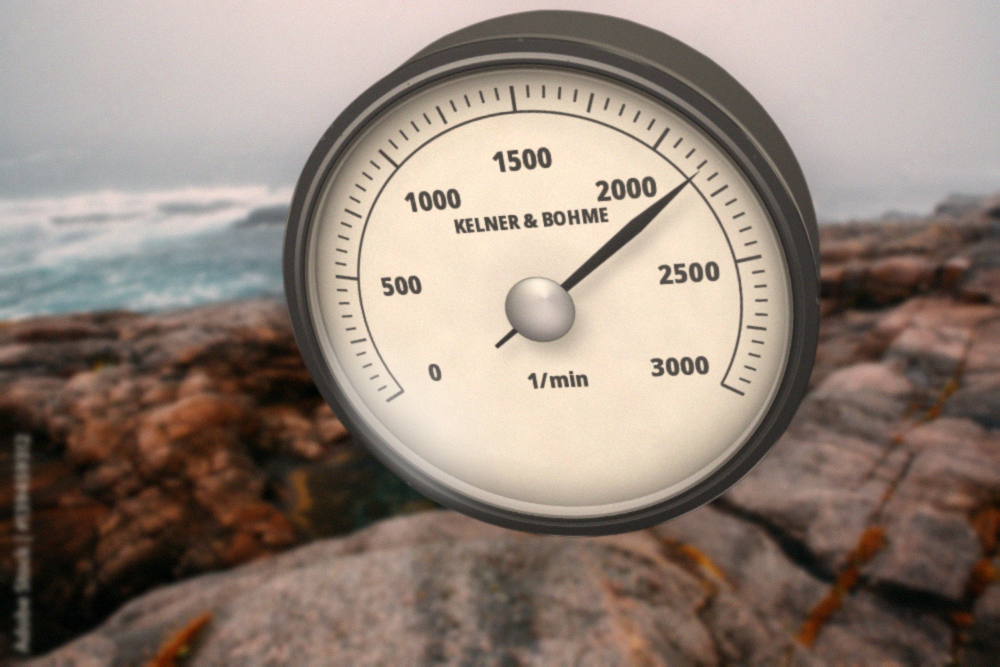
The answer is 2150 rpm
